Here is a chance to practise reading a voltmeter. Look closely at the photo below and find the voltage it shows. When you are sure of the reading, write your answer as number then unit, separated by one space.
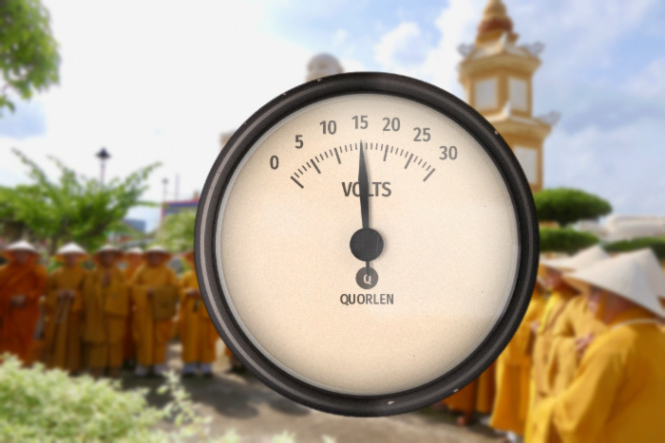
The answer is 15 V
